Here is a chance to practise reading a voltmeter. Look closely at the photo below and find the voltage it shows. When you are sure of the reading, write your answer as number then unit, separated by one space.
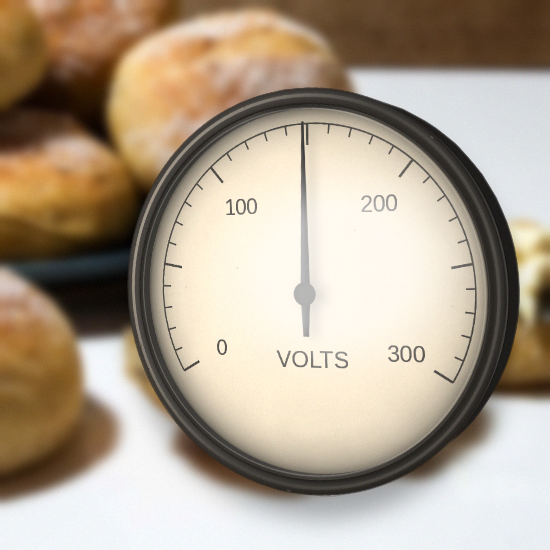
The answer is 150 V
